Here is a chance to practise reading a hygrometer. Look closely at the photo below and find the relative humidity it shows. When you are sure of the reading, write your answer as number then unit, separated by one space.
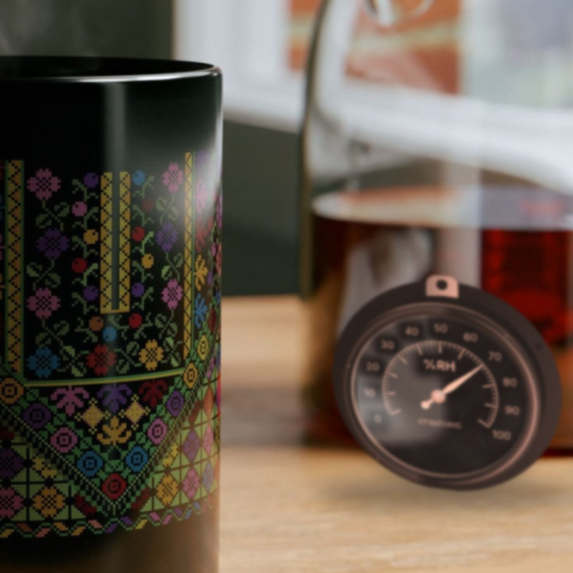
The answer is 70 %
